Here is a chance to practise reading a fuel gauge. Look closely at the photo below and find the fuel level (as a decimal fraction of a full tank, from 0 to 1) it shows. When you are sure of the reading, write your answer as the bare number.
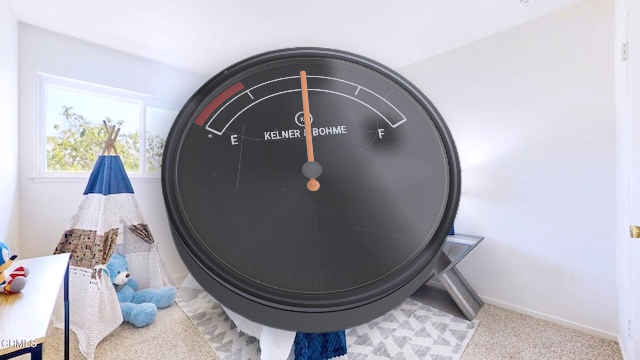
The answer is 0.5
